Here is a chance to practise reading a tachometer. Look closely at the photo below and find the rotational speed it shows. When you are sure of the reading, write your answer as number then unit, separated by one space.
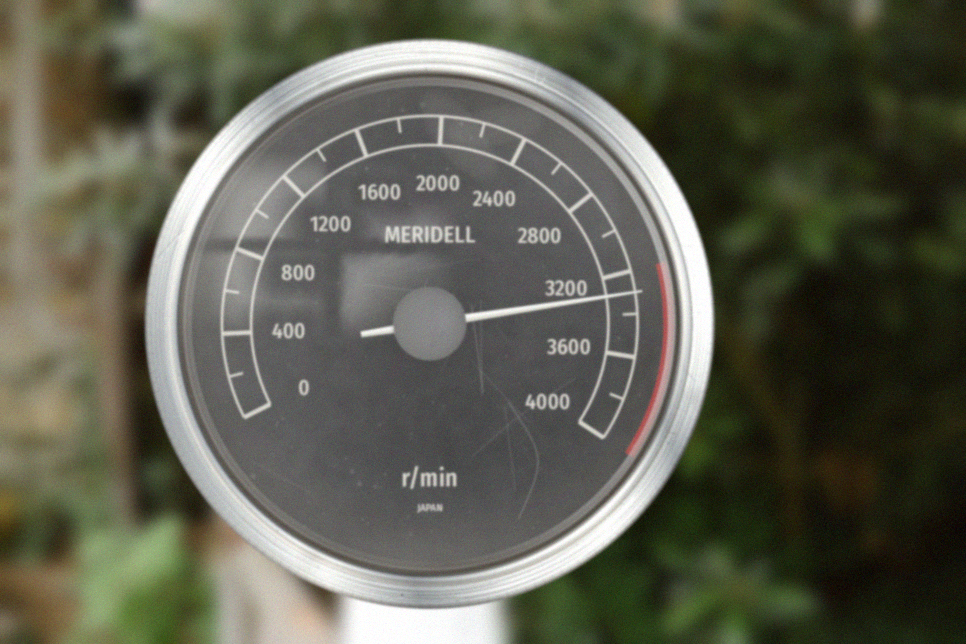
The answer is 3300 rpm
